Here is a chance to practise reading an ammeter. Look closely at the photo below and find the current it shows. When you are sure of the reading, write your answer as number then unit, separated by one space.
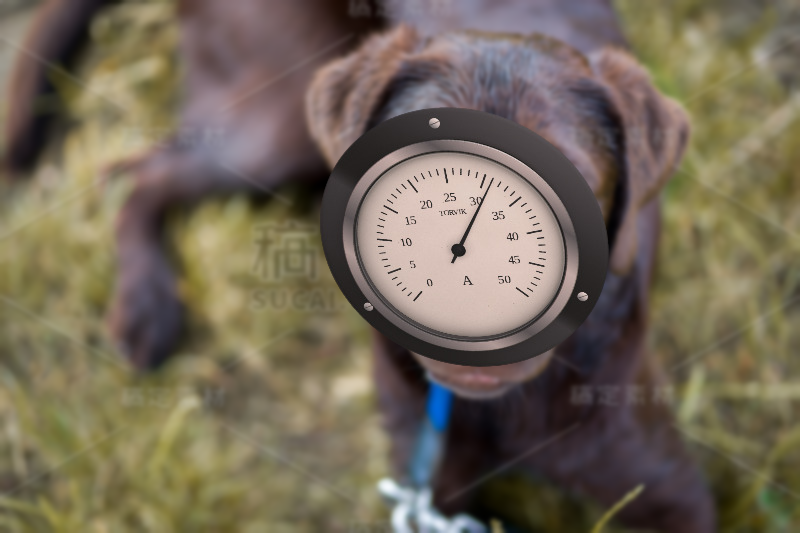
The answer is 31 A
